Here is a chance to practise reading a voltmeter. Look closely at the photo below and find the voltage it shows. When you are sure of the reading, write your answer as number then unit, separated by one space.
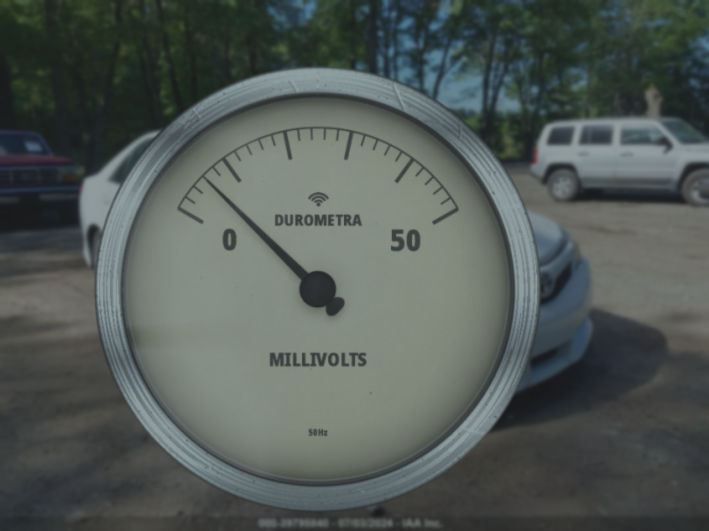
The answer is 6 mV
